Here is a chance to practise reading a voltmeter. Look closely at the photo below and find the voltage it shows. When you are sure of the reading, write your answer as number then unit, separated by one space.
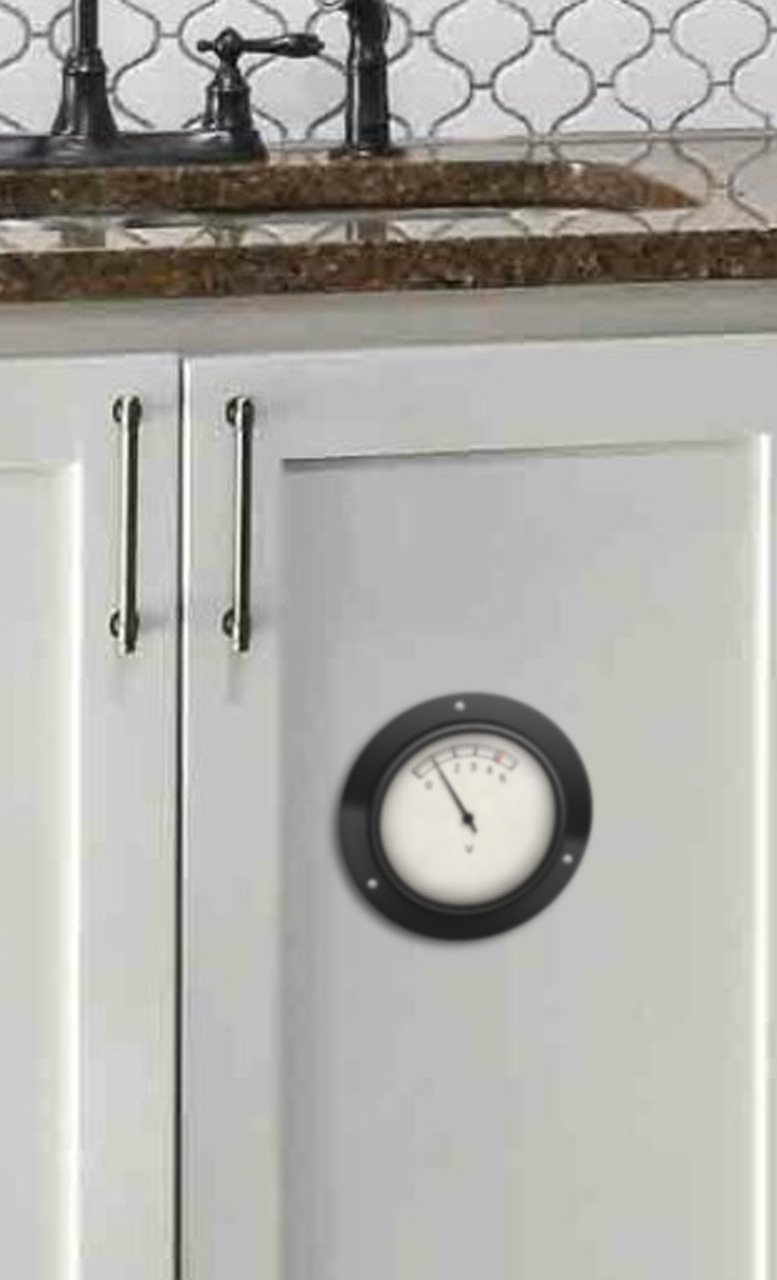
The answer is 1 V
